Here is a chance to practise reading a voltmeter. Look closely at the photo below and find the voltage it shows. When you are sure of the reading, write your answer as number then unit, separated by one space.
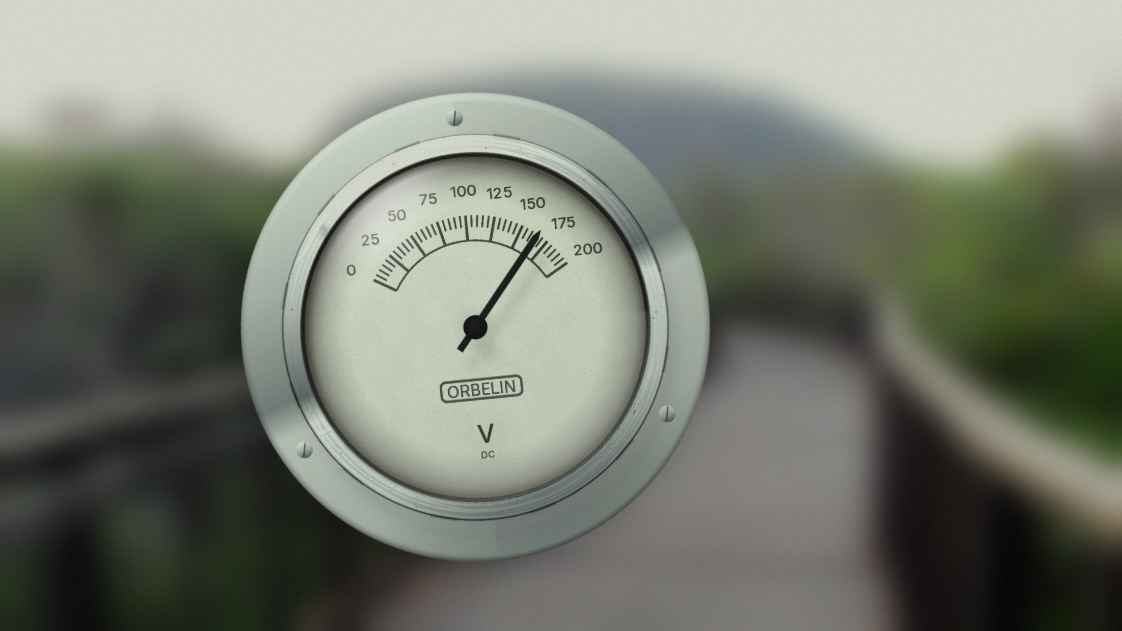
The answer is 165 V
